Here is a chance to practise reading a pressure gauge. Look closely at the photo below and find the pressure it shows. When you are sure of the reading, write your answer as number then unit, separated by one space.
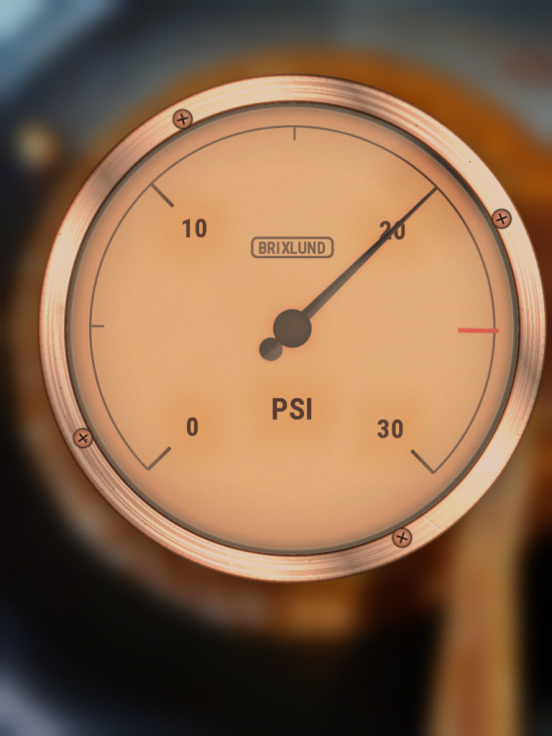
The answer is 20 psi
